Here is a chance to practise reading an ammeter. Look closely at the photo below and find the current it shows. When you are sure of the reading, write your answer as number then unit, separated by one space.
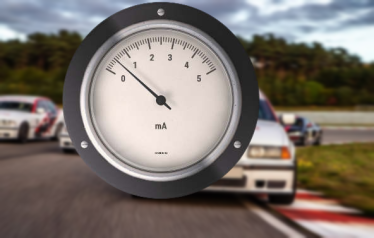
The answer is 0.5 mA
